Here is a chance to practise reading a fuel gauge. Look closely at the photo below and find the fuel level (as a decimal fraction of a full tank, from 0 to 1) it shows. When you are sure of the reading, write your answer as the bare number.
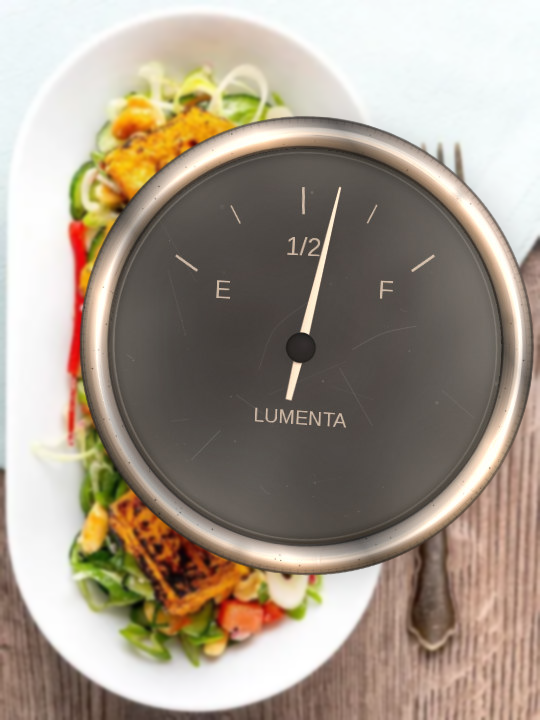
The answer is 0.625
